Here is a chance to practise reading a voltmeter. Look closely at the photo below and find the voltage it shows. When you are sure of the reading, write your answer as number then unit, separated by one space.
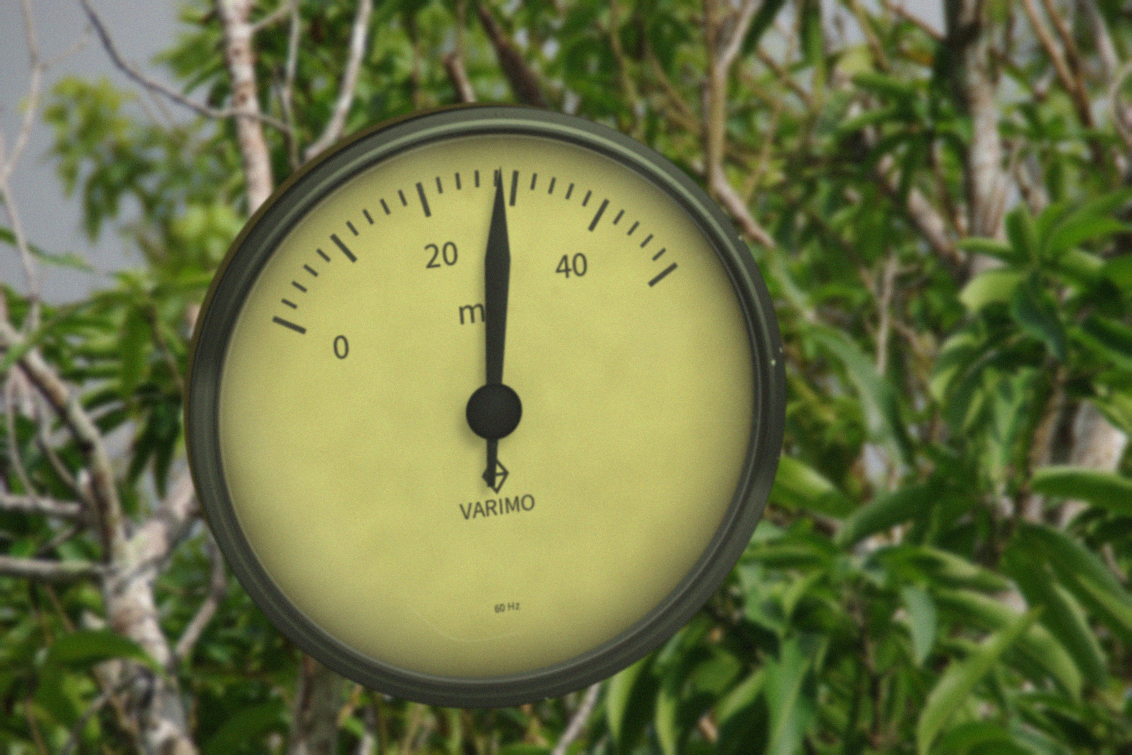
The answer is 28 mV
